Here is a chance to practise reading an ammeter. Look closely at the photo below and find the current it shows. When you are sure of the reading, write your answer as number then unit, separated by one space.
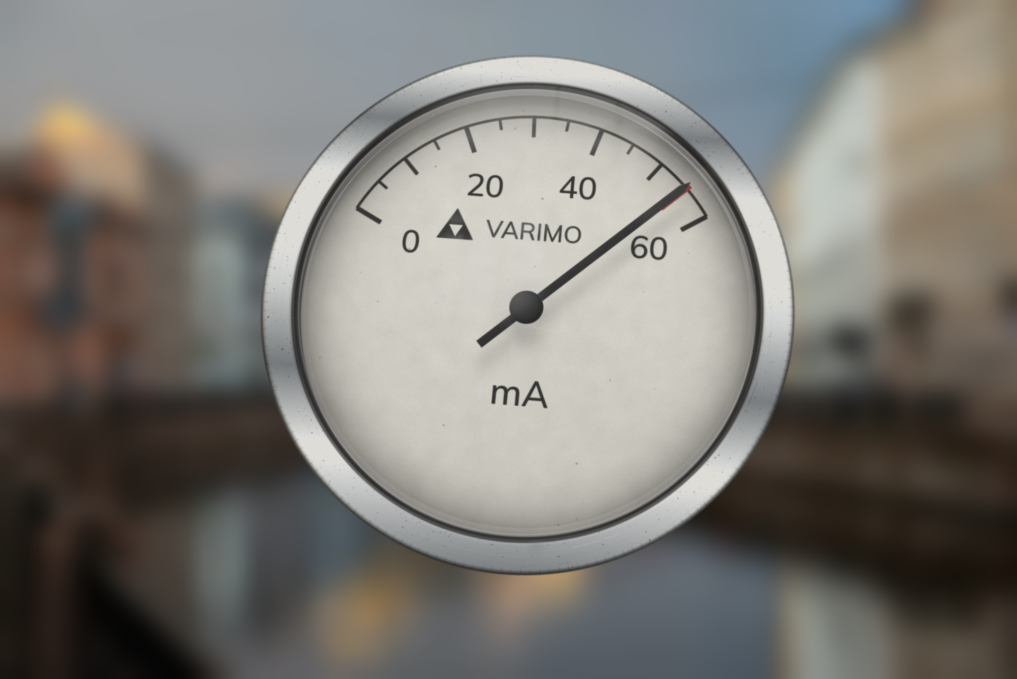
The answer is 55 mA
